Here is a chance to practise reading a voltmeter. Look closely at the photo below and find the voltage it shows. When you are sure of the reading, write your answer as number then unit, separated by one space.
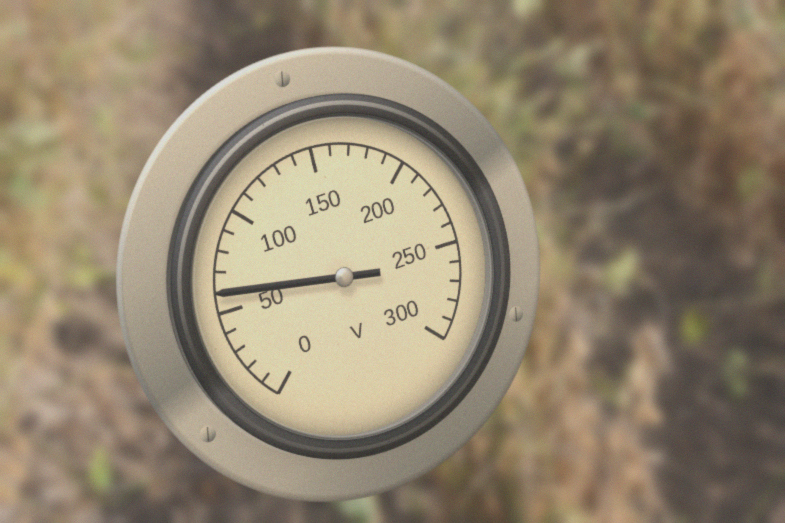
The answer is 60 V
